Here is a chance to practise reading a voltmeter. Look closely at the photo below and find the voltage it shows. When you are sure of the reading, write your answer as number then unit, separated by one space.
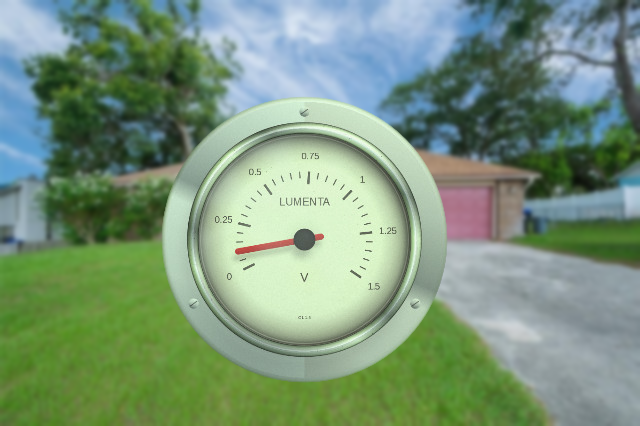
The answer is 0.1 V
